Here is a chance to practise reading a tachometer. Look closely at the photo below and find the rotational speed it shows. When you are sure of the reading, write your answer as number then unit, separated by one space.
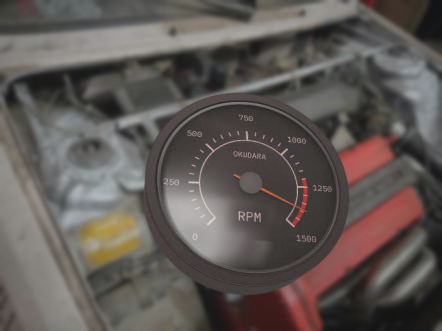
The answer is 1400 rpm
